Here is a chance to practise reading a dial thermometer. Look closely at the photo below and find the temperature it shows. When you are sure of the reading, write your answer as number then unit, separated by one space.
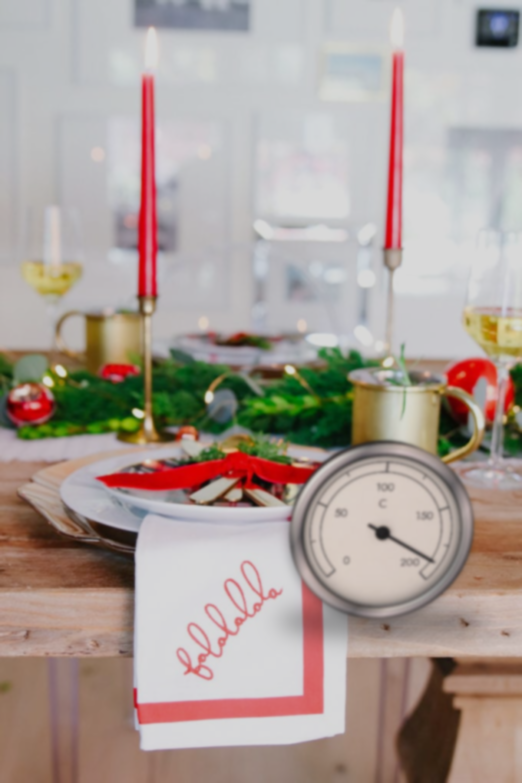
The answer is 187.5 °C
